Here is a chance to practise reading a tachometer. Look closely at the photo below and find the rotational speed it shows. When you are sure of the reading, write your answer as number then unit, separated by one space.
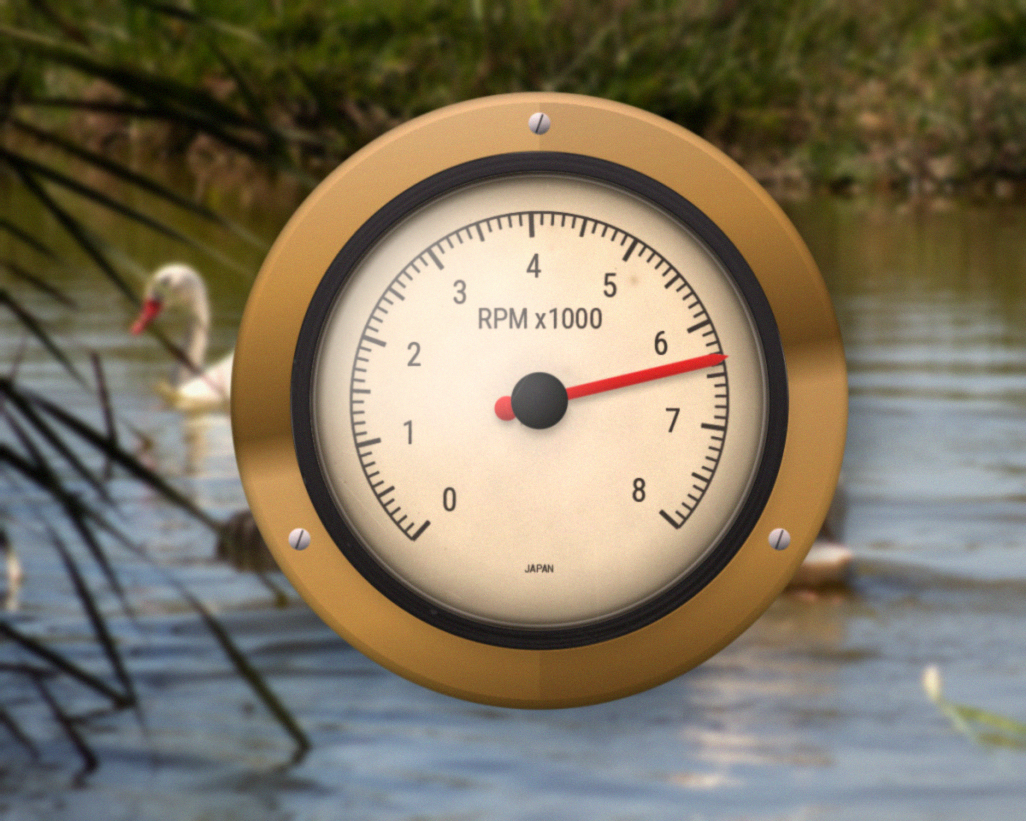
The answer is 6350 rpm
